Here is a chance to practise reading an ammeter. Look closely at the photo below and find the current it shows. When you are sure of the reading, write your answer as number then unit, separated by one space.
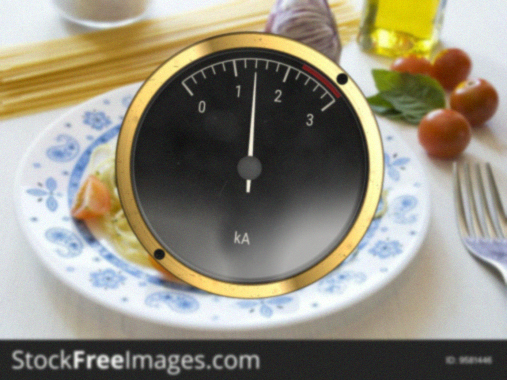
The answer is 1.4 kA
